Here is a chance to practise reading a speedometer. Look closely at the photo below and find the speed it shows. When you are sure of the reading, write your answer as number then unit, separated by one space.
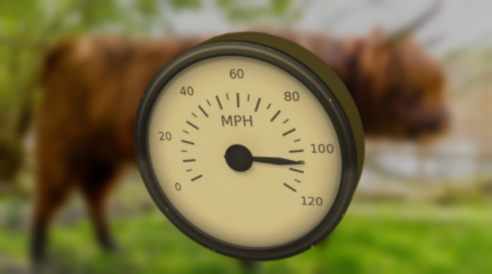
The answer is 105 mph
